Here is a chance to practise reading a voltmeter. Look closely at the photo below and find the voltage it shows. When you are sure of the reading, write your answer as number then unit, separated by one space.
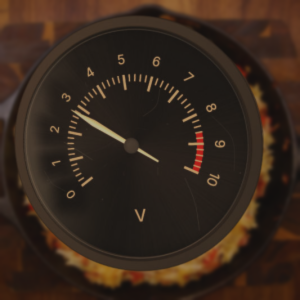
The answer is 2.8 V
